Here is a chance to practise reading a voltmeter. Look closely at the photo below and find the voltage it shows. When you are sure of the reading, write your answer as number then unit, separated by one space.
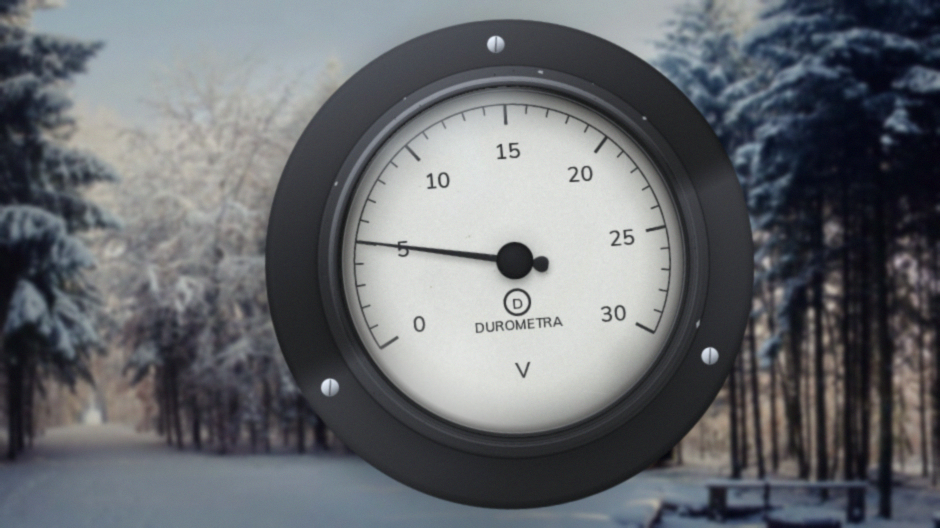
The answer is 5 V
